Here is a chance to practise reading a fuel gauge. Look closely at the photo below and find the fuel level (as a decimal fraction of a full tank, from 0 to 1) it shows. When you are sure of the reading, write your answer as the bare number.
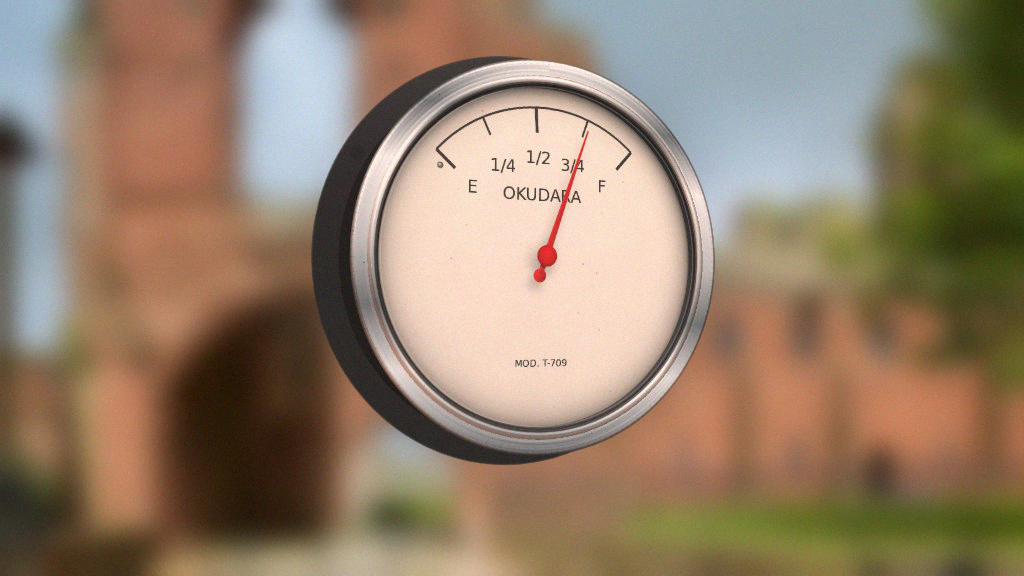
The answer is 0.75
